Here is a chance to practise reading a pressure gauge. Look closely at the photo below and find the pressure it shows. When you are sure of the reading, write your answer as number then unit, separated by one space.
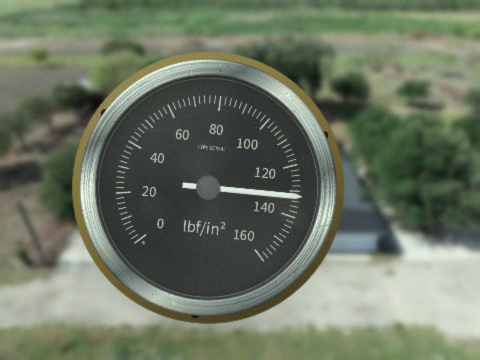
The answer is 132 psi
